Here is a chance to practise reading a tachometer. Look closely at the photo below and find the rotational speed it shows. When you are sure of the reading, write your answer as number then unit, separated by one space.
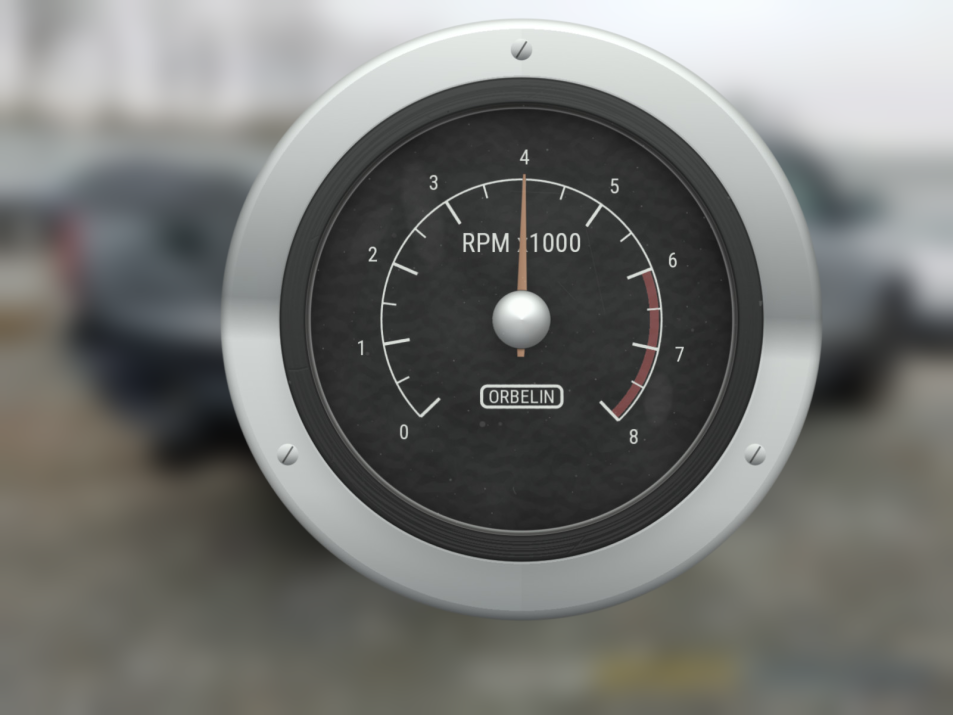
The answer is 4000 rpm
